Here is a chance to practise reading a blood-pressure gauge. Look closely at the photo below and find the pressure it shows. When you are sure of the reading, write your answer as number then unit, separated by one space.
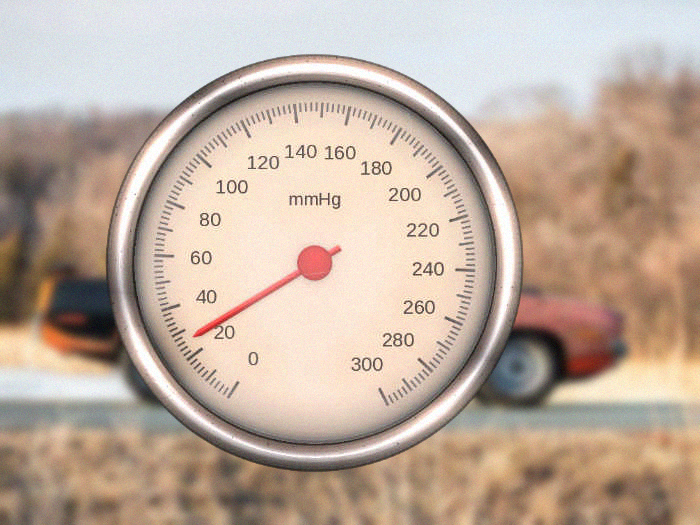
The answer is 26 mmHg
